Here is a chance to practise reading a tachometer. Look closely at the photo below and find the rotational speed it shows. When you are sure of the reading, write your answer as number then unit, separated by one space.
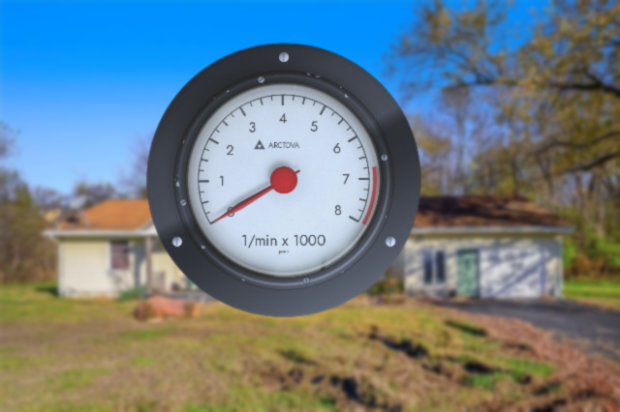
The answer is 0 rpm
